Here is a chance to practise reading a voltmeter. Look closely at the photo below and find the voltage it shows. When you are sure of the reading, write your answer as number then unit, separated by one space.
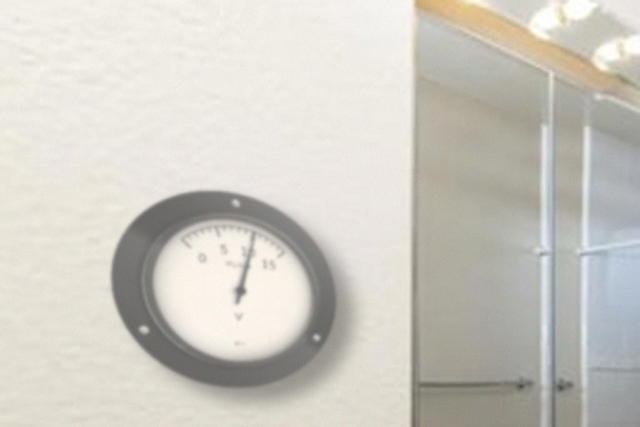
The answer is 10 V
